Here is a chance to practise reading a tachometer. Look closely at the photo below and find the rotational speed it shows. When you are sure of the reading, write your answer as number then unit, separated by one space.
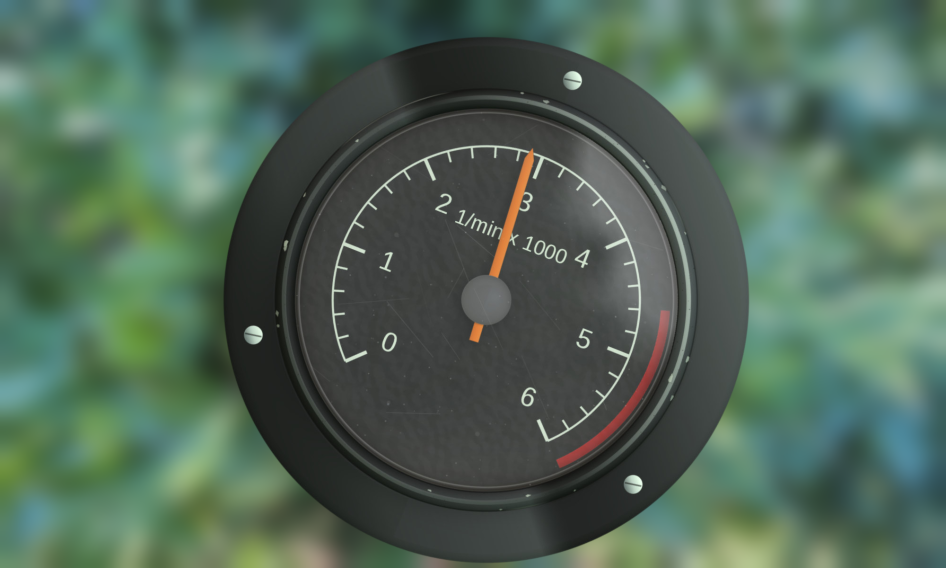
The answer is 2900 rpm
